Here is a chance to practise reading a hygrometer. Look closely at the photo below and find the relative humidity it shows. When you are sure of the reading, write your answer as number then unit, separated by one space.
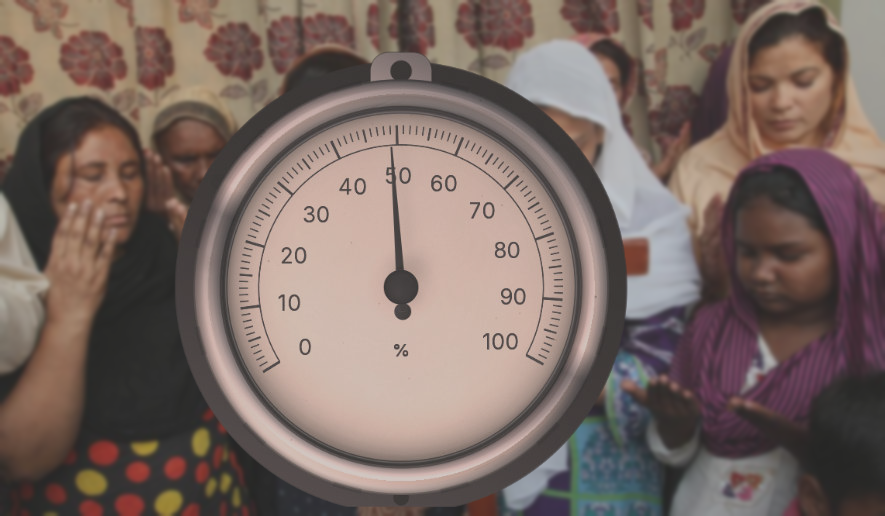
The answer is 49 %
